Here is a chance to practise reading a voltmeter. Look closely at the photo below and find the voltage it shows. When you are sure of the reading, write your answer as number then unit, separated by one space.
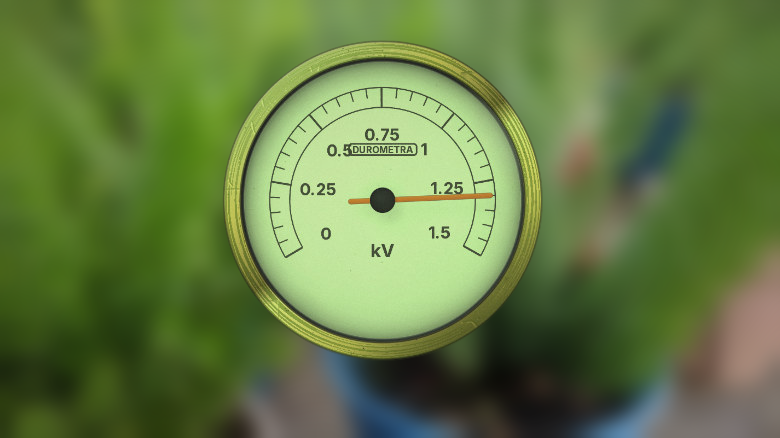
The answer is 1.3 kV
